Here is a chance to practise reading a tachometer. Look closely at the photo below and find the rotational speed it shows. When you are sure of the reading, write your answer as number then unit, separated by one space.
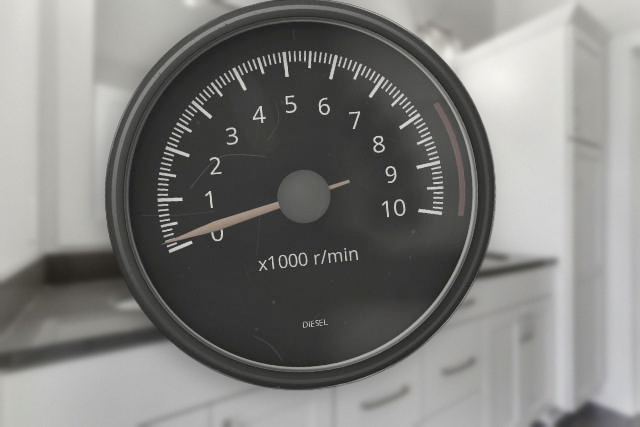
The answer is 200 rpm
